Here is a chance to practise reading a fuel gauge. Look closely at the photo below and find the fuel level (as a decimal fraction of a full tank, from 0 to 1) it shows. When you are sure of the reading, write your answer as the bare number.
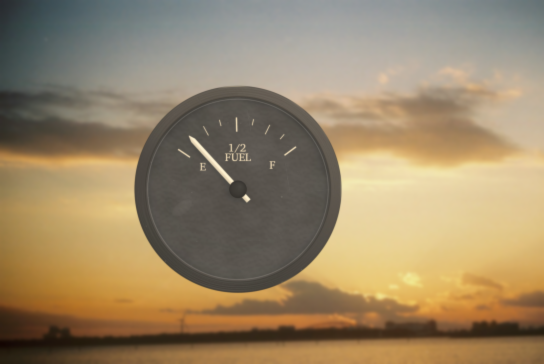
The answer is 0.125
